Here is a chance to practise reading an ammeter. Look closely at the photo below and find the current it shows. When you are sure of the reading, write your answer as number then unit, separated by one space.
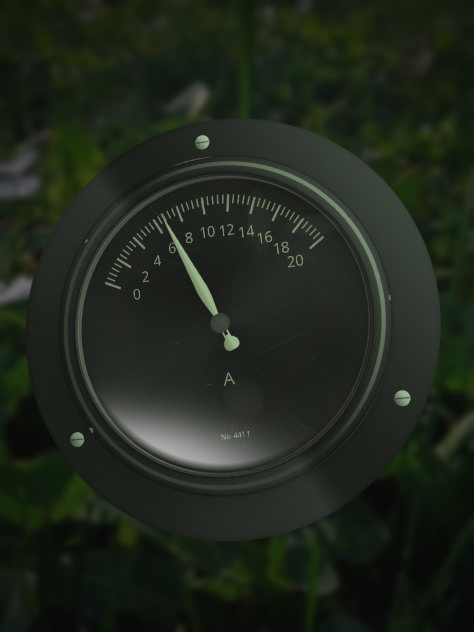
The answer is 6.8 A
